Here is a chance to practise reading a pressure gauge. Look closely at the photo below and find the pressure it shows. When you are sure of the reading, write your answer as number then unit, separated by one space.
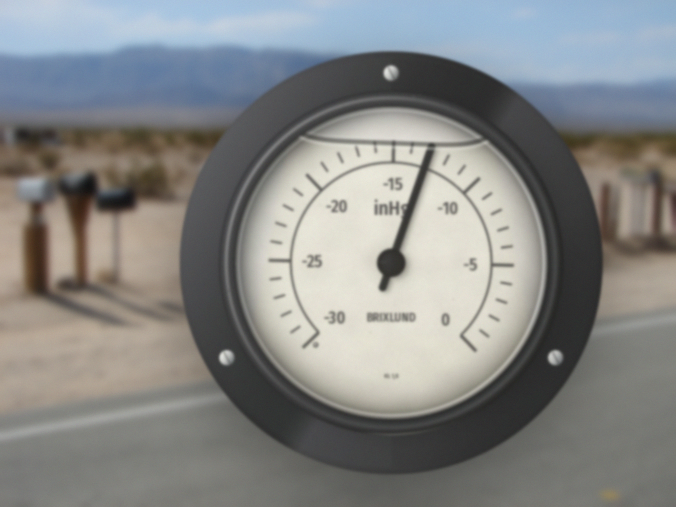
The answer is -13 inHg
